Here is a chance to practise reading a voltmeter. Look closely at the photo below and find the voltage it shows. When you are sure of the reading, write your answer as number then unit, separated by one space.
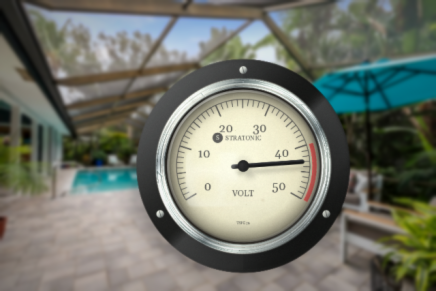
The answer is 43 V
